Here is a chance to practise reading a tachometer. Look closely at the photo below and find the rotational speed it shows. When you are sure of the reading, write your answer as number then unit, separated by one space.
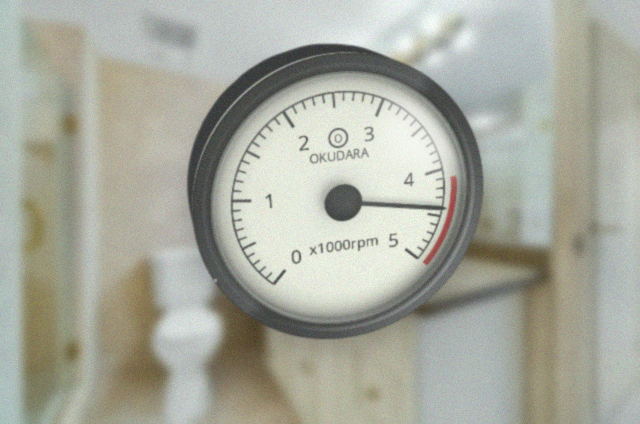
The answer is 4400 rpm
